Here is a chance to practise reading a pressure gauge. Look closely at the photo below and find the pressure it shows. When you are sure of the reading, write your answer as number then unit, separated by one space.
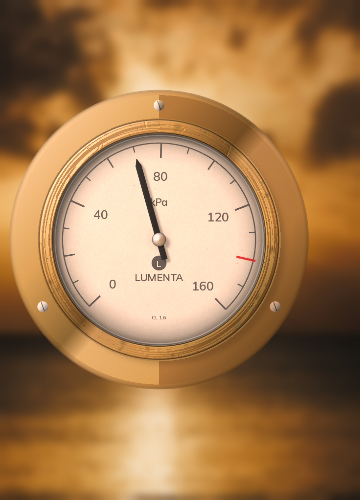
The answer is 70 kPa
